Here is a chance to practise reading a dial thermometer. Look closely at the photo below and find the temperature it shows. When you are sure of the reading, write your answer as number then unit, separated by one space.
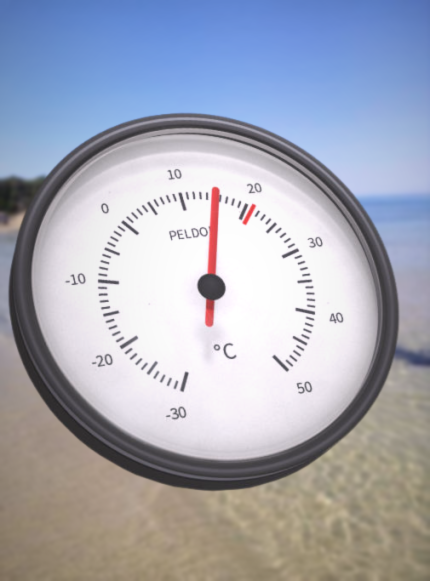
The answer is 15 °C
